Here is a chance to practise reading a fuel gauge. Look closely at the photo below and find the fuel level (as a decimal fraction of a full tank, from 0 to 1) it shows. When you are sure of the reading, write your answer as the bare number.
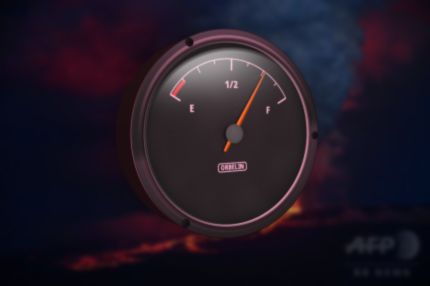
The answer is 0.75
